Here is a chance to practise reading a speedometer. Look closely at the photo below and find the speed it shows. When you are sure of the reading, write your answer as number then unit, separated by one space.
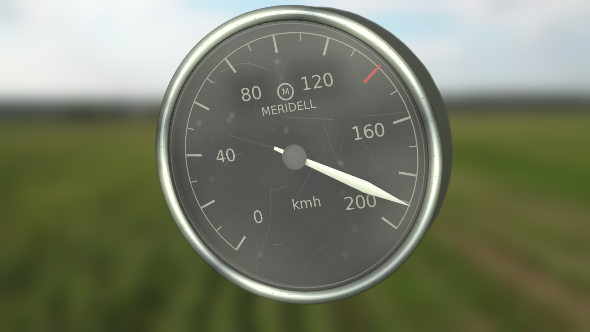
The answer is 190 km/h
